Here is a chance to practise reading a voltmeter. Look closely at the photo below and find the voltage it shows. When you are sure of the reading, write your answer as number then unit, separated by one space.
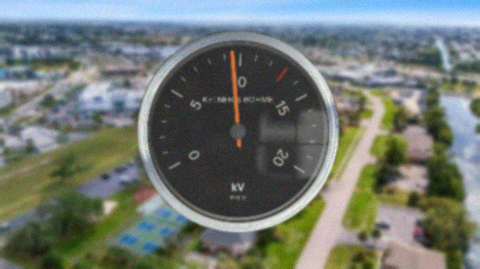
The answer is 9.5 kV
